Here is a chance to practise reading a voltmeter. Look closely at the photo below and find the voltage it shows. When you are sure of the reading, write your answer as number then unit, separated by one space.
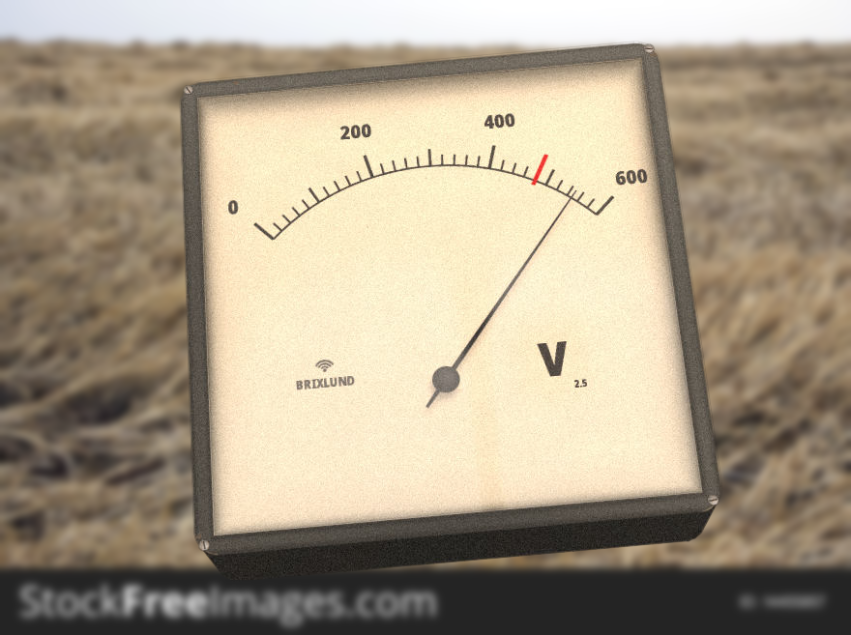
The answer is 550 V
